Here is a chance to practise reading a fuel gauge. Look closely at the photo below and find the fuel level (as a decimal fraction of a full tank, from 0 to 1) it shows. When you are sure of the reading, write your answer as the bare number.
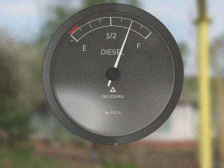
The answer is 0.75
